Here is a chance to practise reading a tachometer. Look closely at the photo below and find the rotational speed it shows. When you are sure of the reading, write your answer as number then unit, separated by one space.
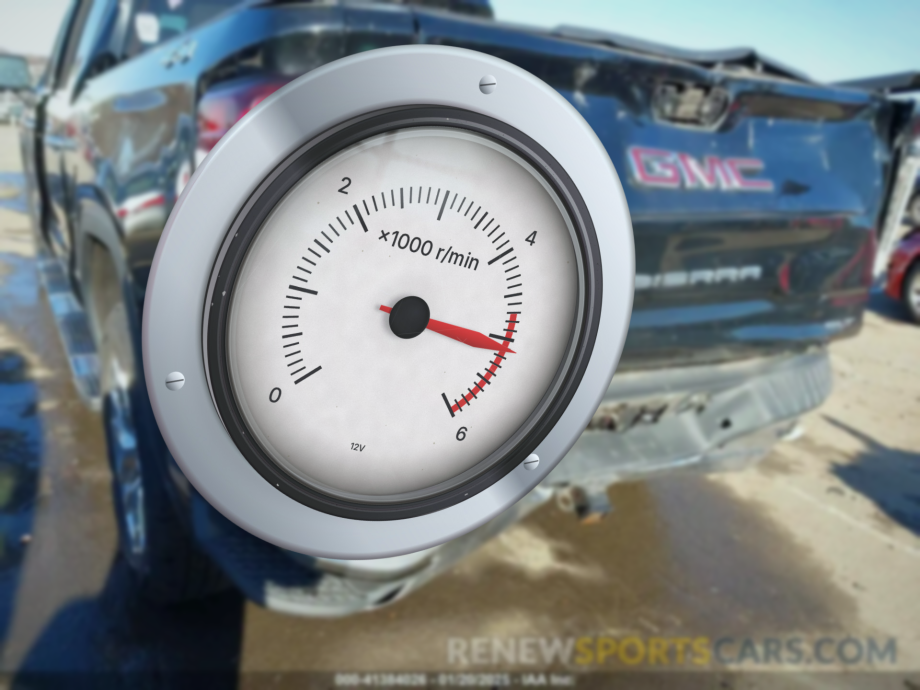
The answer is 5100 rpm
